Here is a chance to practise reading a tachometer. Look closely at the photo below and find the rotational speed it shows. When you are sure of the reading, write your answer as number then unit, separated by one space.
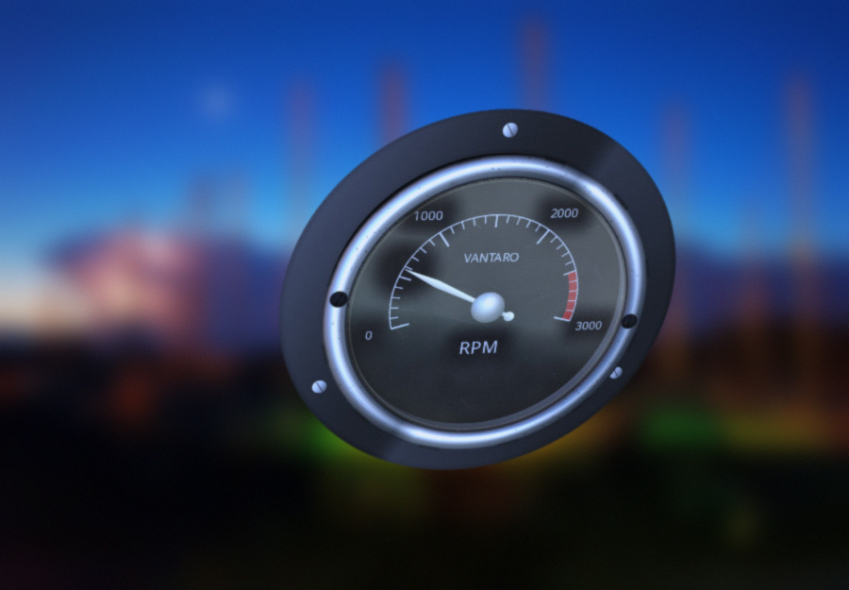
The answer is 600 rpm
